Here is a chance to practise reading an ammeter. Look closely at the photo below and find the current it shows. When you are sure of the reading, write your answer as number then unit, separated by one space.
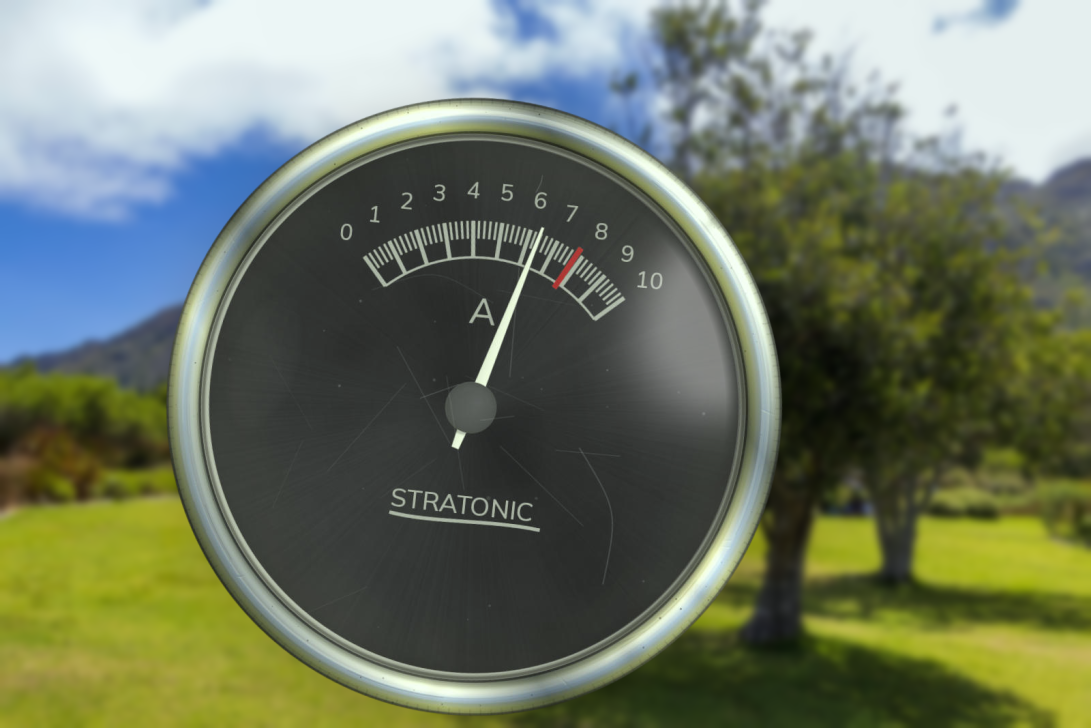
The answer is 6.4 A
